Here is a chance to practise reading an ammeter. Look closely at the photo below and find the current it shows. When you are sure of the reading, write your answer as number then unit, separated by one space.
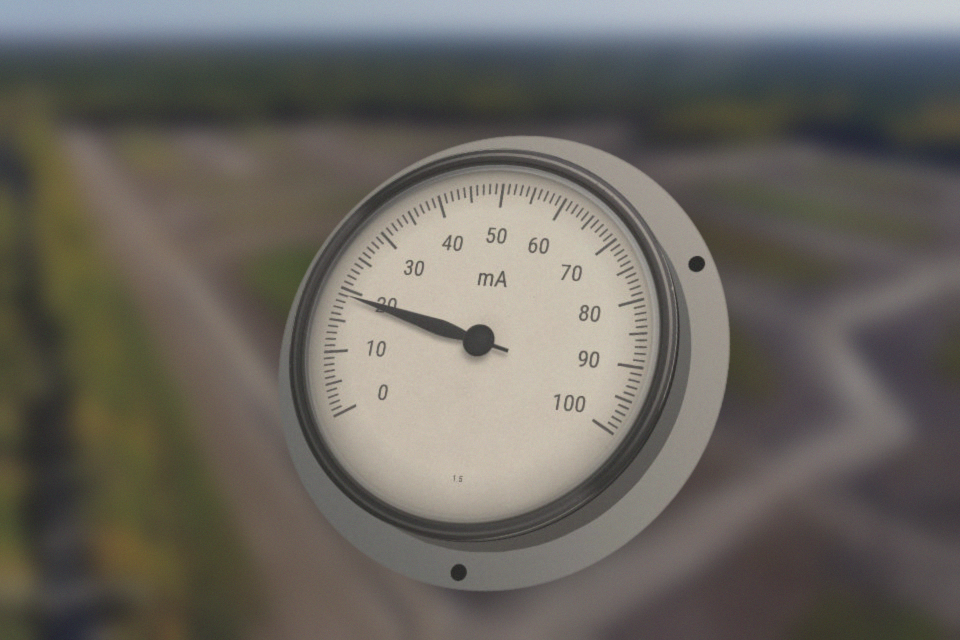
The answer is 19 mA
